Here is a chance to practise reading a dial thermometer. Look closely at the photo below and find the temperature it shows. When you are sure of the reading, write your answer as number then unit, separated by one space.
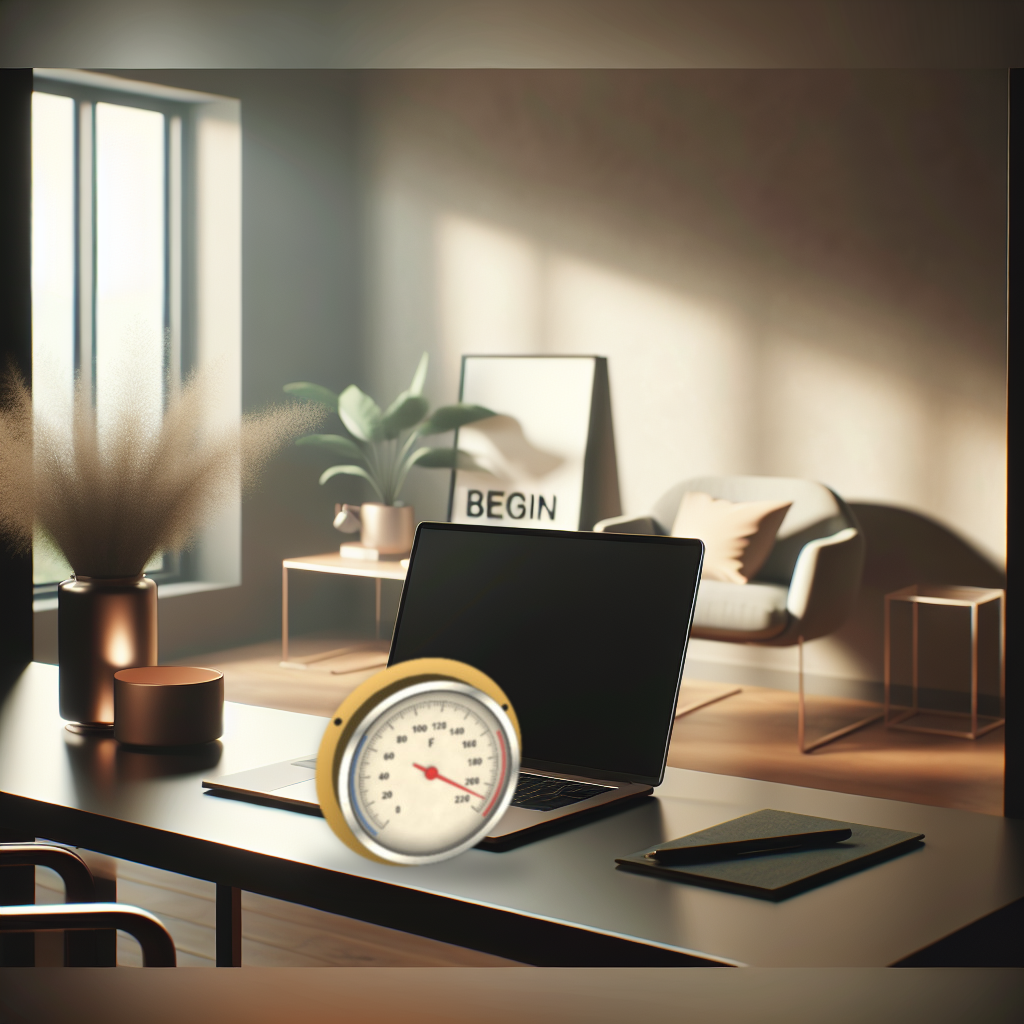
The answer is 210 °F
